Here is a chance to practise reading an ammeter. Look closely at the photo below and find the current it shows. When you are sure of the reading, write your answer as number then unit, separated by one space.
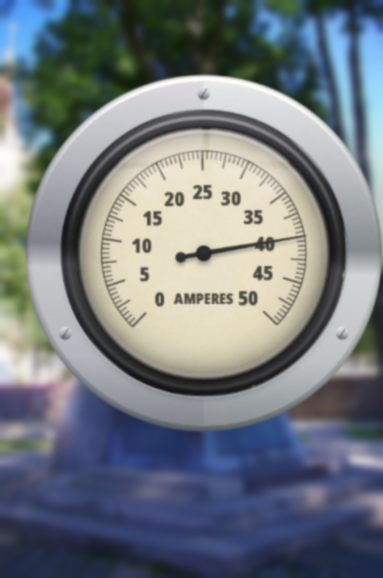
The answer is 40 A
